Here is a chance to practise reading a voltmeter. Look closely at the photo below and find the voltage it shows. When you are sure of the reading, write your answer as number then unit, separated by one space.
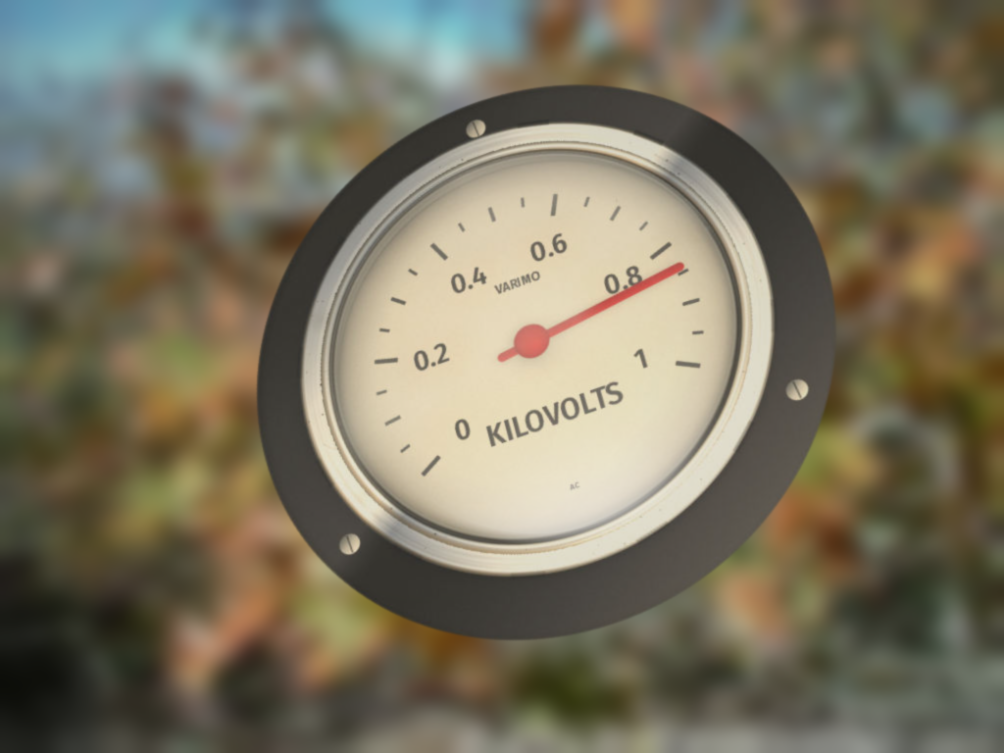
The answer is 0.85 kV
